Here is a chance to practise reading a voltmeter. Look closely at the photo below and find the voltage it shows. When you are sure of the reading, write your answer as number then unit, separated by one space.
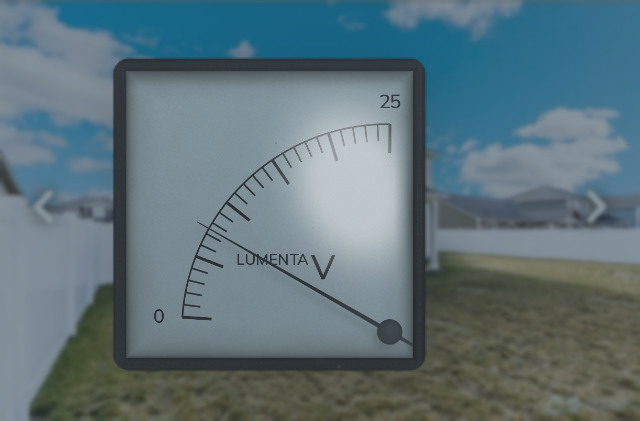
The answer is 7.5 V
